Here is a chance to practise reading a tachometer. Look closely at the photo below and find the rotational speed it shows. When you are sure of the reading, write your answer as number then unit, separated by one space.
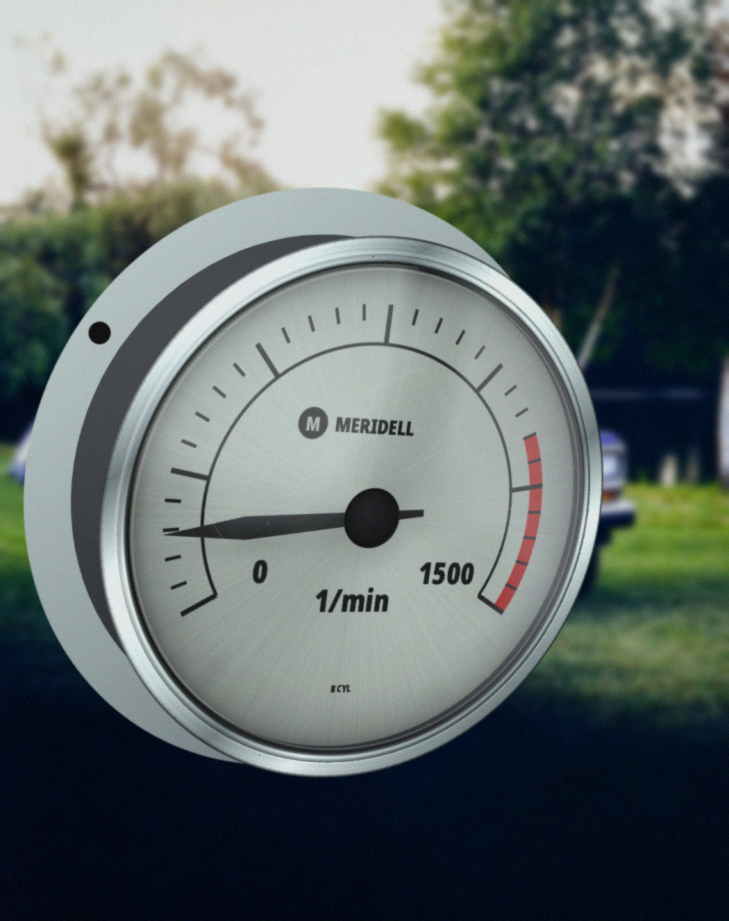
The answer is 150 rpm
